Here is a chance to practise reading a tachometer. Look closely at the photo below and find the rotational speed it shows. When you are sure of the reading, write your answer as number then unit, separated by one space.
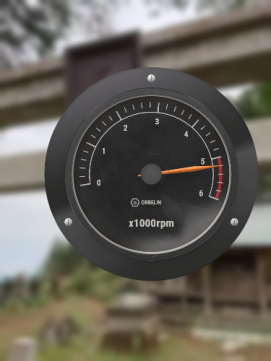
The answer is 5200 rpm
